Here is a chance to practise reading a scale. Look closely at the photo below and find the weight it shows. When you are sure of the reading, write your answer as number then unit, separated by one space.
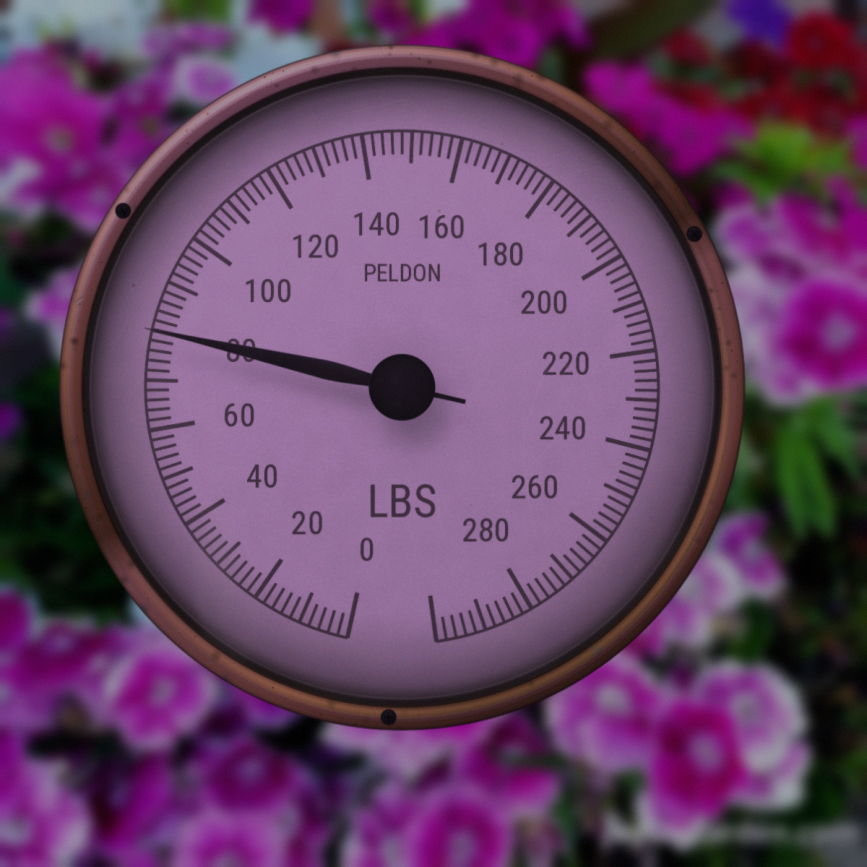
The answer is 80 lb
